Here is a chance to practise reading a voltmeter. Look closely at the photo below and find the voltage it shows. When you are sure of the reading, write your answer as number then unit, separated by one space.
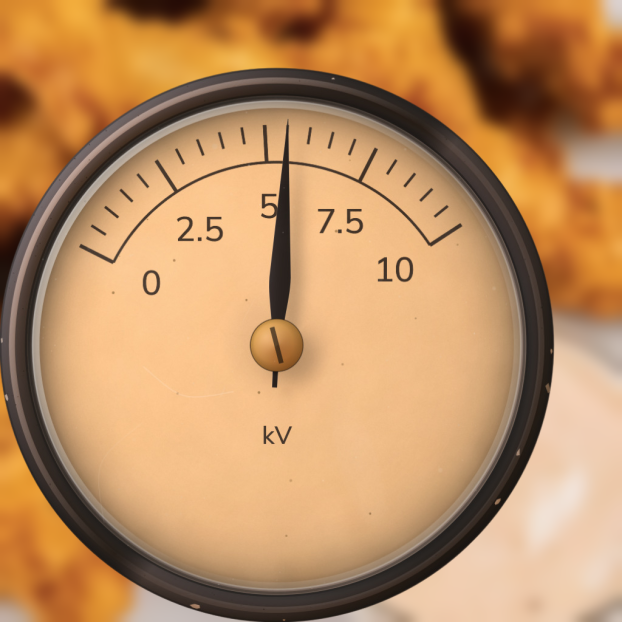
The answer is 5.5 kV
